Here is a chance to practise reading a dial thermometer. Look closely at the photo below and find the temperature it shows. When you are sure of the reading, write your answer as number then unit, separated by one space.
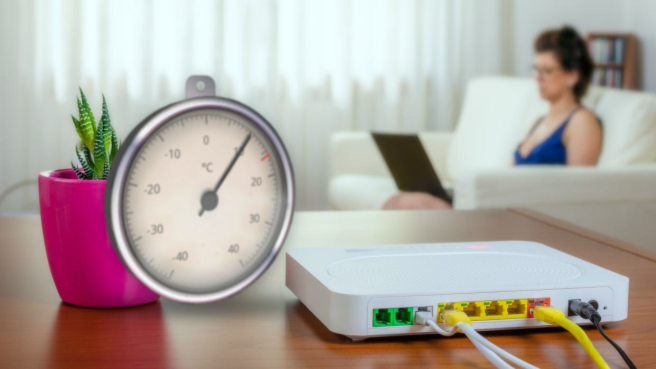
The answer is 10 °C
